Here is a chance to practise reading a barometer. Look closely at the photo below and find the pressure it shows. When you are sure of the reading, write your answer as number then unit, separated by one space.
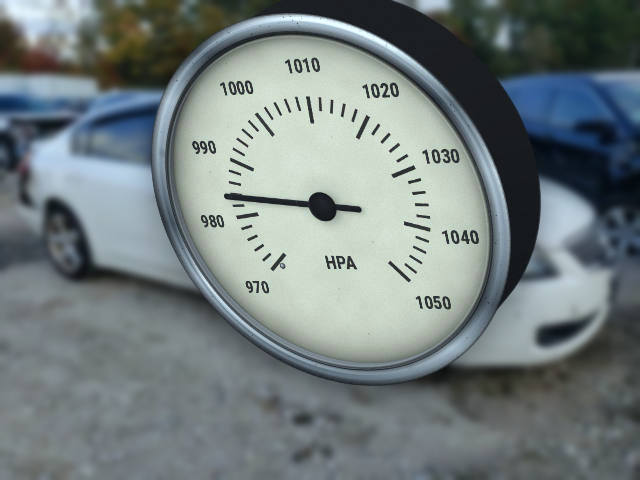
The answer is 984 hPa
